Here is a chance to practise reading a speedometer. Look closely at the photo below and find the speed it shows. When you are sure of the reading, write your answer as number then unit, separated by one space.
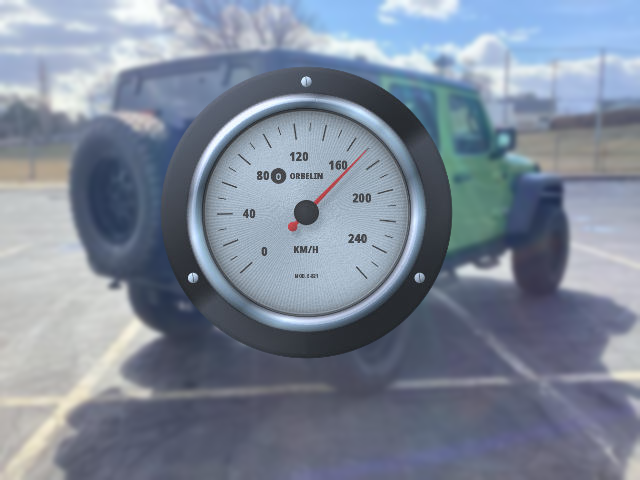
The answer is 170 km/h
